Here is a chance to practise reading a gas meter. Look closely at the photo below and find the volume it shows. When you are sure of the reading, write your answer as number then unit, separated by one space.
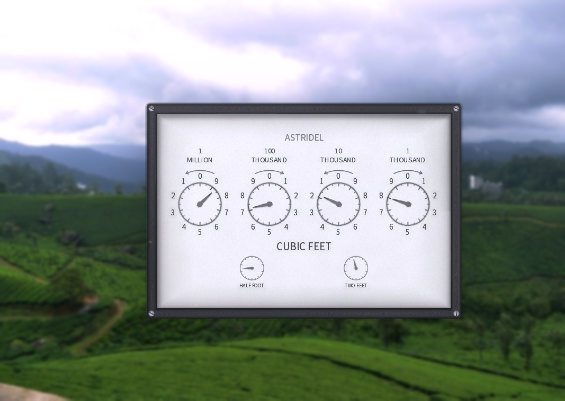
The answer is 871800 ft³
